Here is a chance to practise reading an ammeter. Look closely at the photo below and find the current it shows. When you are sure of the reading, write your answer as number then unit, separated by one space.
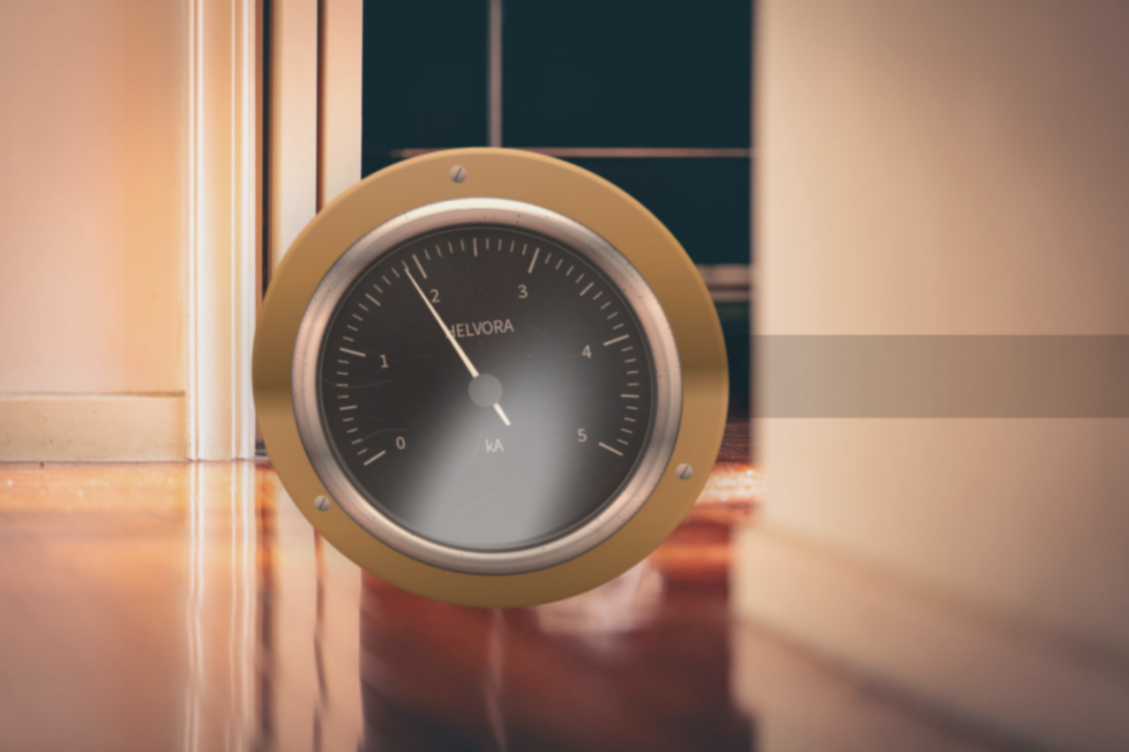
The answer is 1.9 kA
